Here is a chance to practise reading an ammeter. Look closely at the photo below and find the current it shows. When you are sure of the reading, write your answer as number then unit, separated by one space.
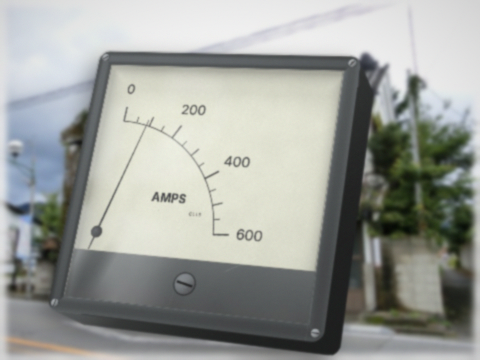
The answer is 100 A
